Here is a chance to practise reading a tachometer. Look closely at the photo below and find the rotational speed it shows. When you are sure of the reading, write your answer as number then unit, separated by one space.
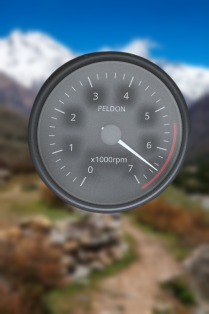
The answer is 6500 rpm
